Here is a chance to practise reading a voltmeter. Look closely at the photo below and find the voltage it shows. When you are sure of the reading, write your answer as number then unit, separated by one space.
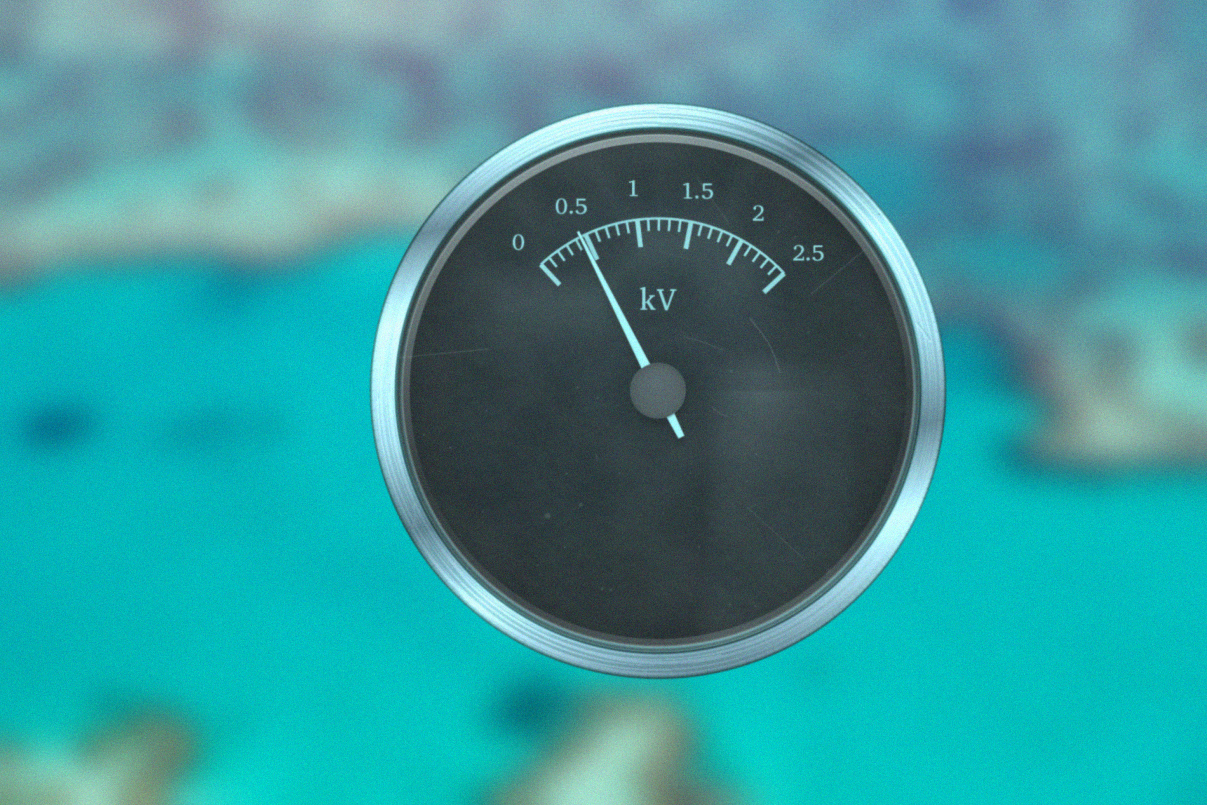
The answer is 0.45 kV
